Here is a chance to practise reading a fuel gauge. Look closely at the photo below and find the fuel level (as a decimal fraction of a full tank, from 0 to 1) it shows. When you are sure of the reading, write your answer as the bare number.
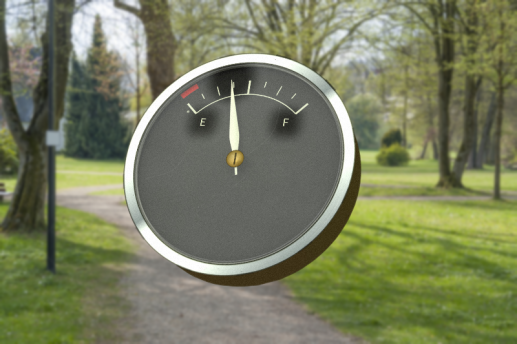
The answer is 0.375
